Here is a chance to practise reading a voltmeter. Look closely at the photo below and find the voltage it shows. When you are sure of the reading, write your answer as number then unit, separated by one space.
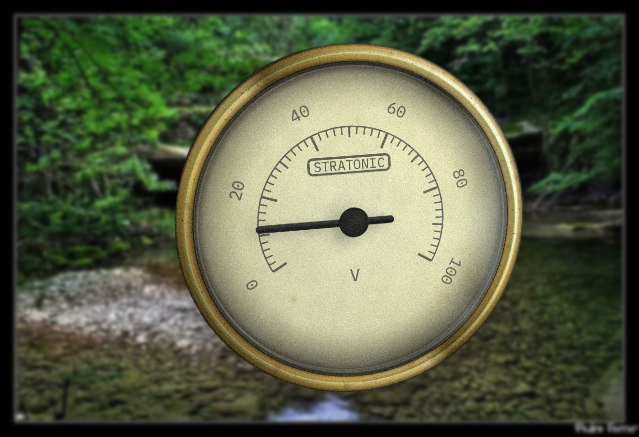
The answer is 12 V
